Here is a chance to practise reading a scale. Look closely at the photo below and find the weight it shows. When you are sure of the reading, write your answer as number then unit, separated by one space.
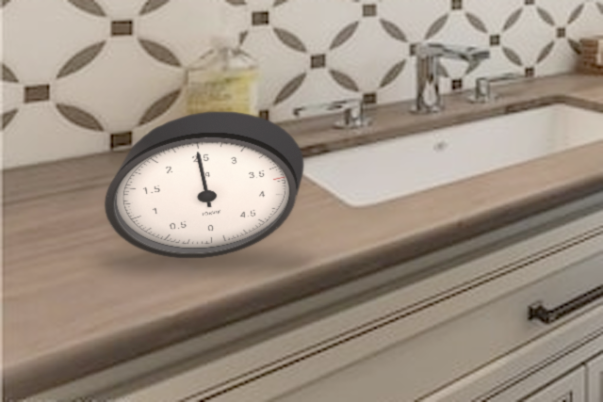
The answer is 2.5 kg
